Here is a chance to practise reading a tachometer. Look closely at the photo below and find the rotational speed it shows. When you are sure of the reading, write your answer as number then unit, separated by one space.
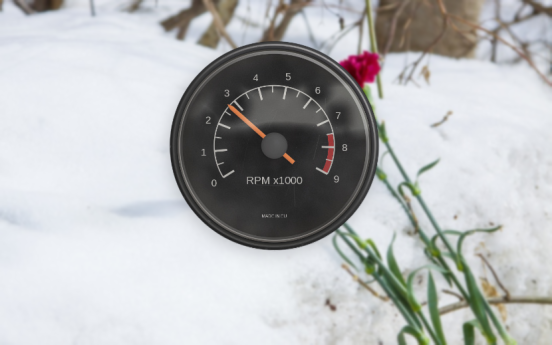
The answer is 2750 rpm
